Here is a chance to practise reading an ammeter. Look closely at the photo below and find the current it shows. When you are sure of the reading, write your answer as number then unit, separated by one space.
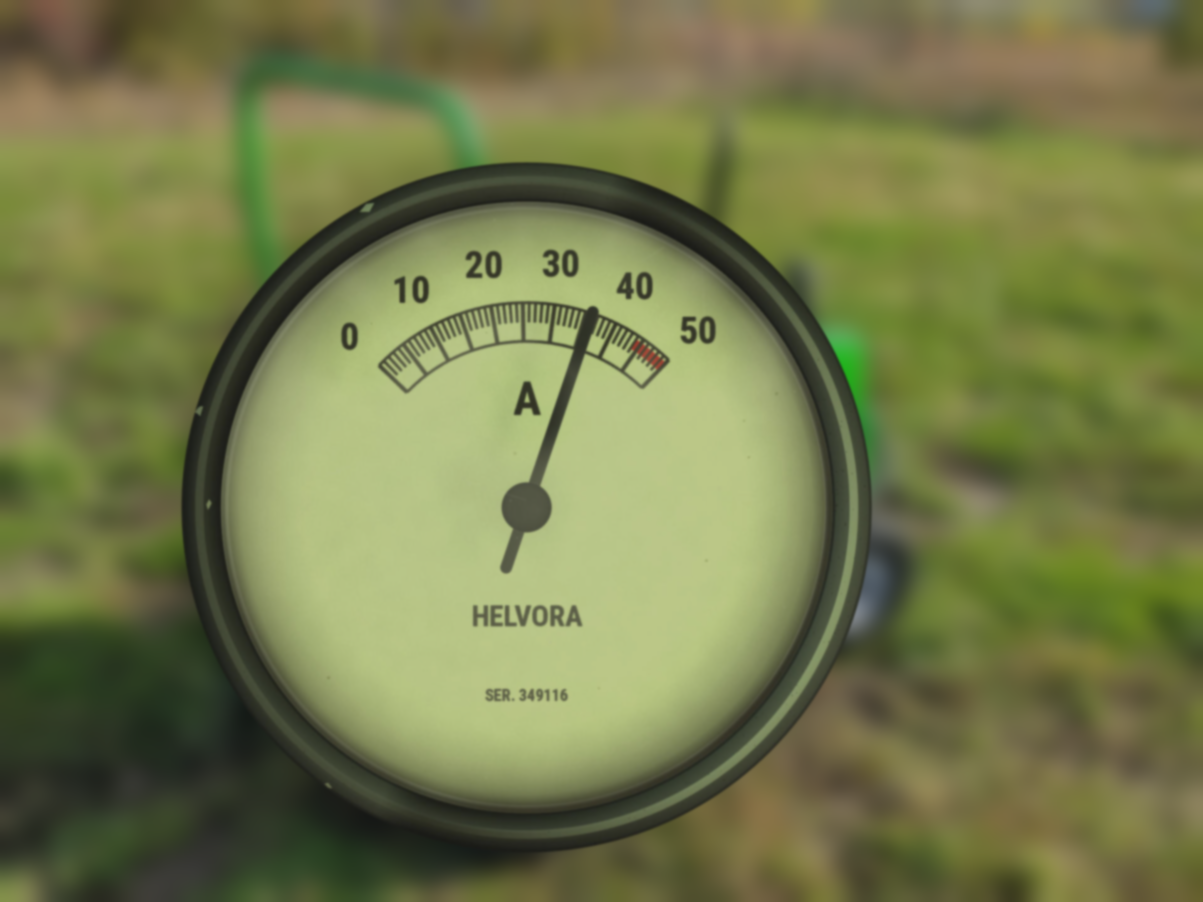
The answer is 36 A
